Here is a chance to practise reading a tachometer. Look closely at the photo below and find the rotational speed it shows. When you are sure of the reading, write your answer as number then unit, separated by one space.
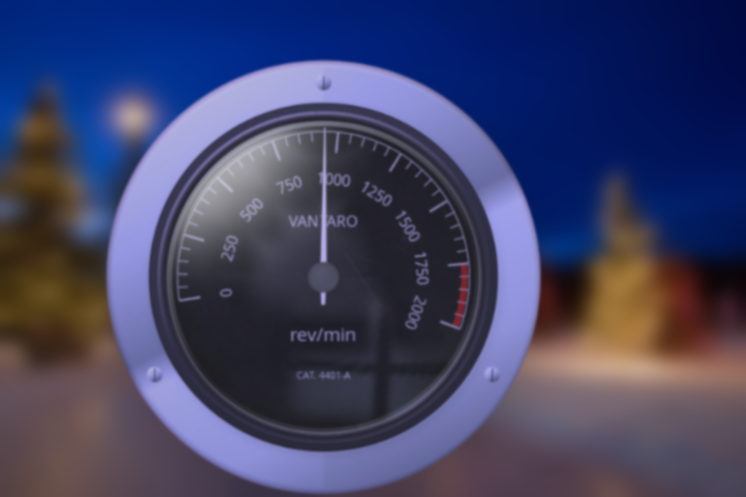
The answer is 950 rpm
